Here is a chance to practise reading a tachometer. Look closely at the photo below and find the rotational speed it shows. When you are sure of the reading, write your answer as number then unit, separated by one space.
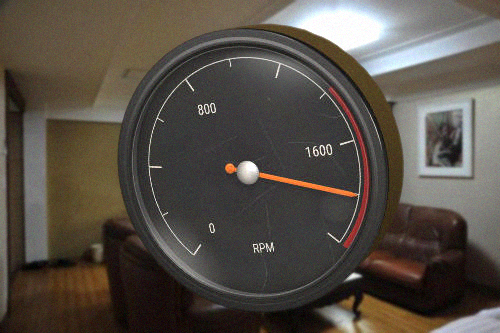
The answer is 1800 rpm
